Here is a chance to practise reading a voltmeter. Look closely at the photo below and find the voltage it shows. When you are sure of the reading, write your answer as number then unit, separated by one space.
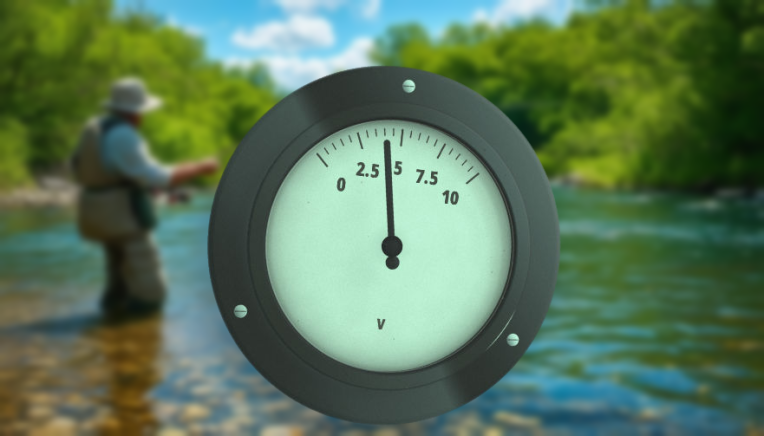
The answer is 4 V
